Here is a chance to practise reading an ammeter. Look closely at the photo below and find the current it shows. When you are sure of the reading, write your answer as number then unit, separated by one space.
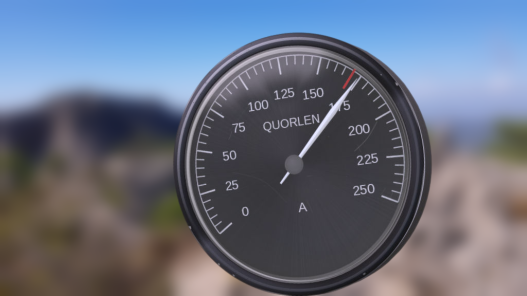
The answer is 175 A
